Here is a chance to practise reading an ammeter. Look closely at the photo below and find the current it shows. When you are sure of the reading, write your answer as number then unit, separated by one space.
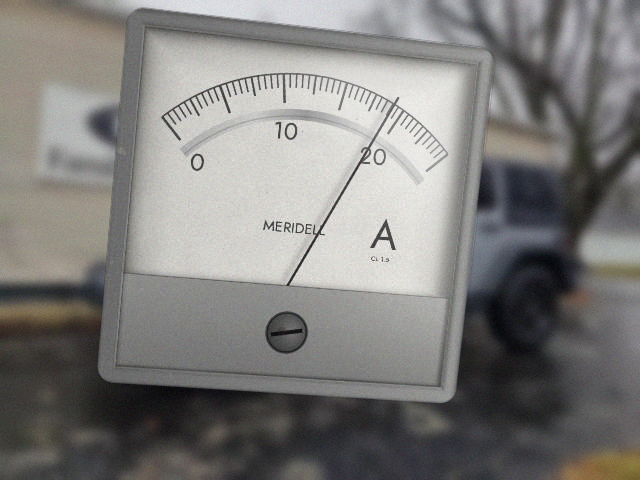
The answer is 19 A
